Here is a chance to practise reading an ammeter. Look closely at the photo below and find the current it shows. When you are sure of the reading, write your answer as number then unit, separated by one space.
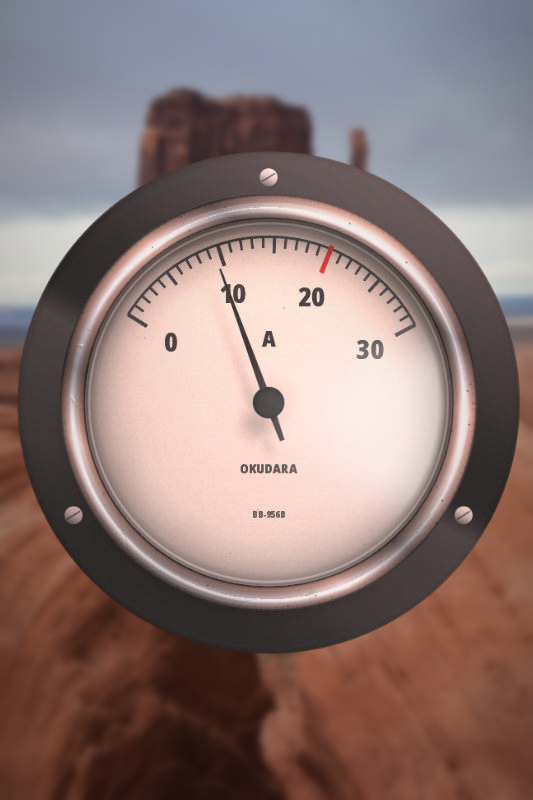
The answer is 9.5 A
